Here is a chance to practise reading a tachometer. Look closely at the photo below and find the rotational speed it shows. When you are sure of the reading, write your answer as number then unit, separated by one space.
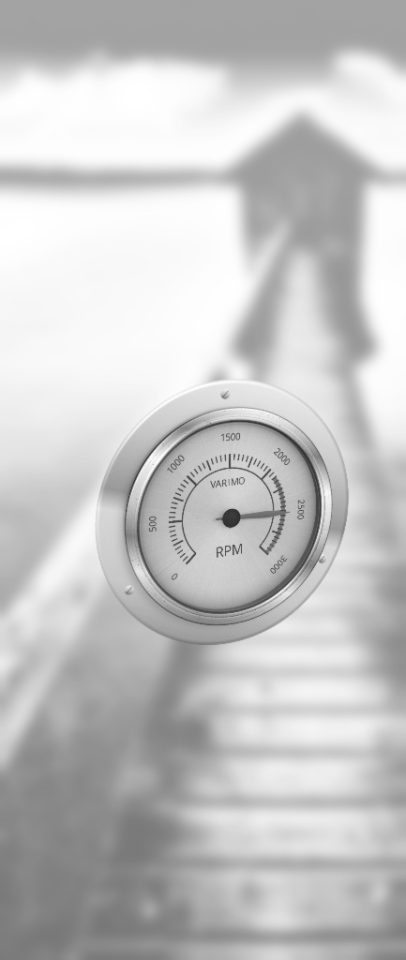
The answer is 2500 rpm
